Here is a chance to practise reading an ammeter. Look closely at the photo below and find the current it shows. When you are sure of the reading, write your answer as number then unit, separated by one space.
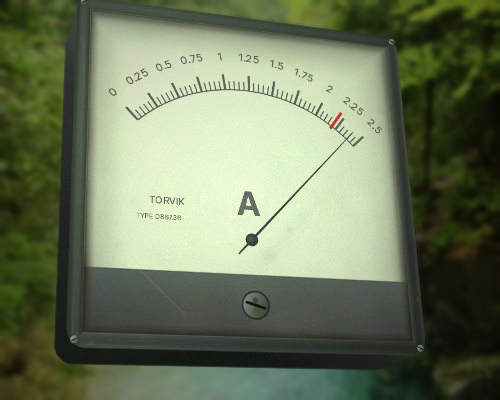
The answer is 2.4 A
